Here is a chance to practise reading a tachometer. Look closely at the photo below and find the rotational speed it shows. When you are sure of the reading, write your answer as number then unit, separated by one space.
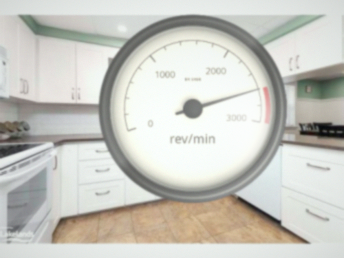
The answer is 2600 rpm
